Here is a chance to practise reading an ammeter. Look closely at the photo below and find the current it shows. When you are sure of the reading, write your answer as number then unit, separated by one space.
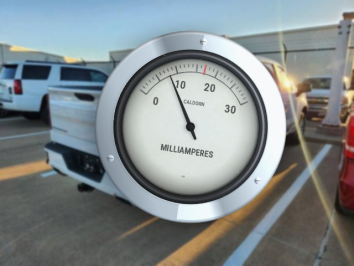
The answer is 8 mA
